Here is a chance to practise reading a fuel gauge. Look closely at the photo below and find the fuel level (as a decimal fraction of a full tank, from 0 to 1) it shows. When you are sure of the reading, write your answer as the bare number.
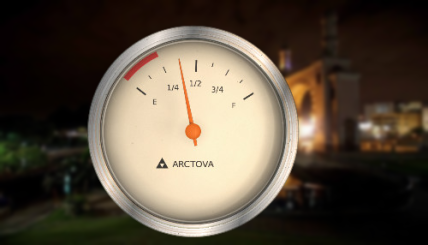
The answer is 0.375
